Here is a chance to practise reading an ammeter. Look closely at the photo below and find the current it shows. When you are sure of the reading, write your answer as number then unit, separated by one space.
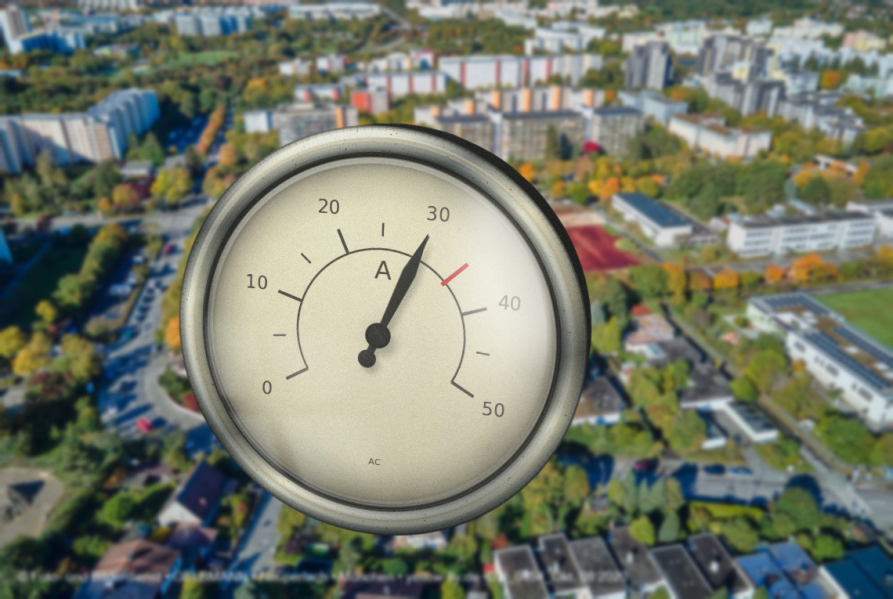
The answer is 30 A
